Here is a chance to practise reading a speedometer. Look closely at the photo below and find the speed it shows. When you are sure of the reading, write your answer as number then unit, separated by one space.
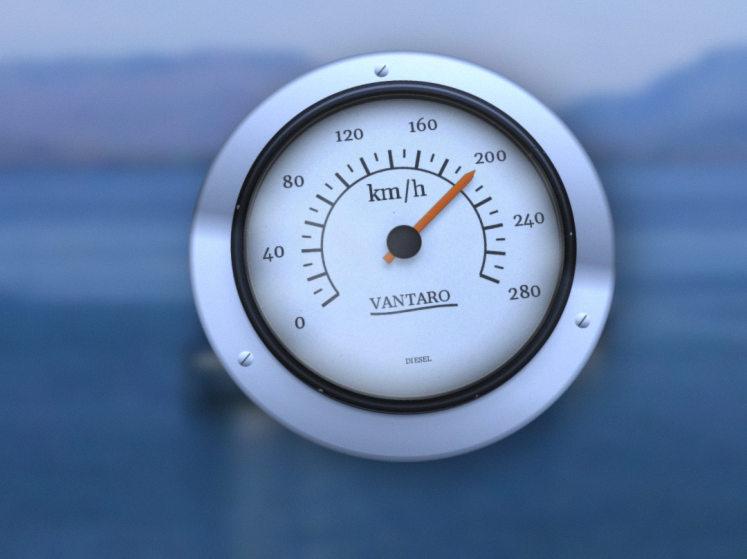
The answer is 200 km/h
